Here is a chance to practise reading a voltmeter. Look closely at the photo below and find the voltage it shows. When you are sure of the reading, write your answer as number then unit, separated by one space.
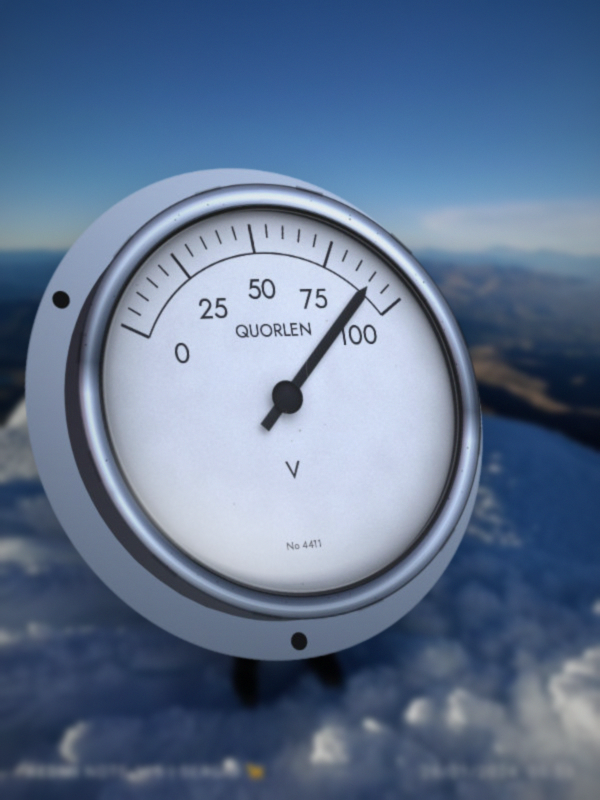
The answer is 90 V
